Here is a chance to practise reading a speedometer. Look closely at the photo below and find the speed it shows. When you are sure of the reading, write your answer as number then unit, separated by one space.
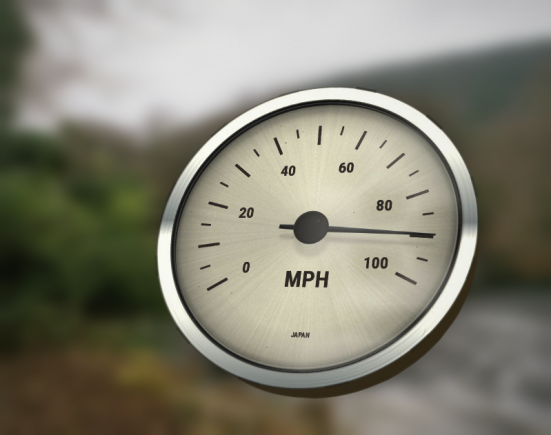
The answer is 90 mph
